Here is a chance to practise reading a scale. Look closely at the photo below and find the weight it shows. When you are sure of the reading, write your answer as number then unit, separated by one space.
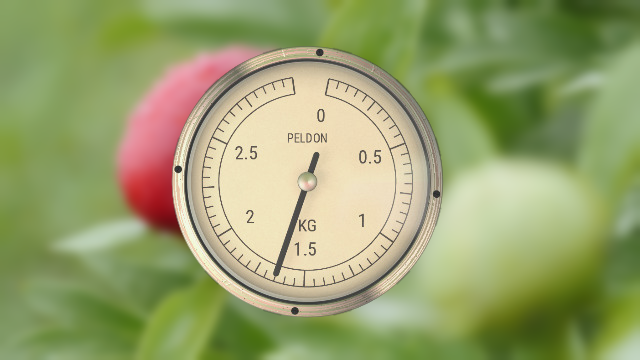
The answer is 1.65 kg
